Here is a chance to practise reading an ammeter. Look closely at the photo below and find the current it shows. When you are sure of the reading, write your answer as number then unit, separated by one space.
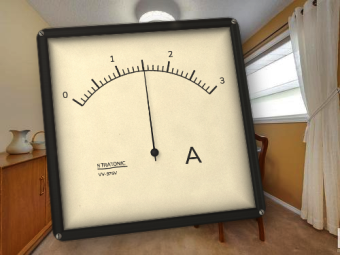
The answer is 1.5 A
